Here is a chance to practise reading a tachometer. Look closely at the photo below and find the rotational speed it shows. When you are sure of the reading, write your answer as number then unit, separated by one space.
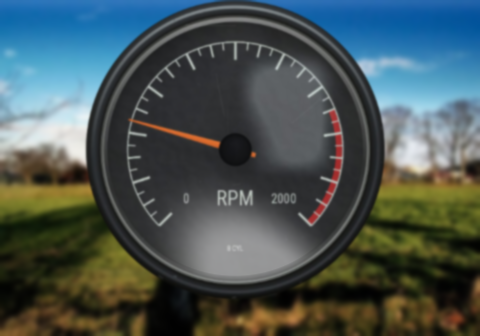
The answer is 450 rpm
